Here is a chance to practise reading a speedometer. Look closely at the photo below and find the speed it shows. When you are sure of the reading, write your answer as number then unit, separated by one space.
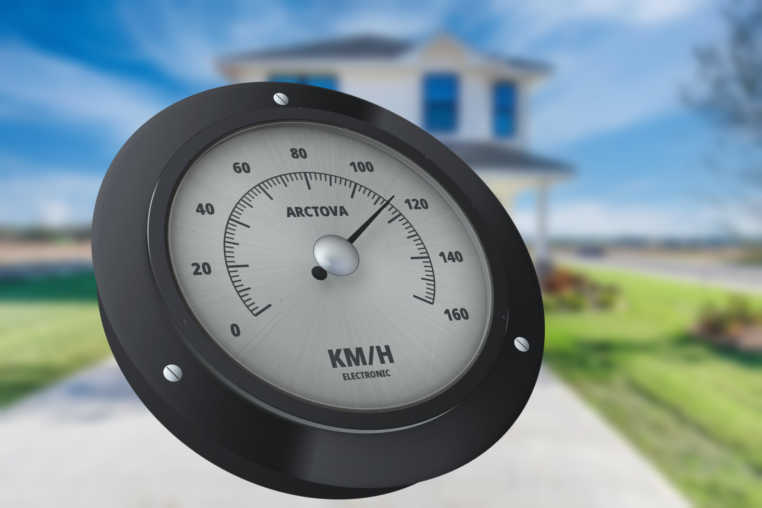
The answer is 114 km/h
